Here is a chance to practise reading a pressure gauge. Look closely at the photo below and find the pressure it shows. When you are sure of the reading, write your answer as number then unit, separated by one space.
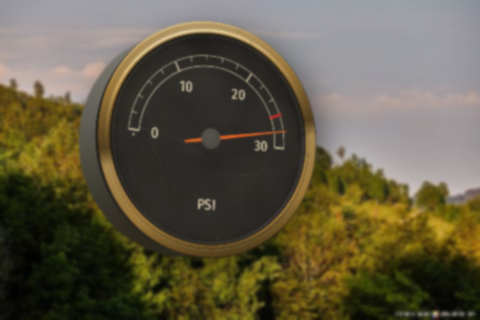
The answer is 28 psi
